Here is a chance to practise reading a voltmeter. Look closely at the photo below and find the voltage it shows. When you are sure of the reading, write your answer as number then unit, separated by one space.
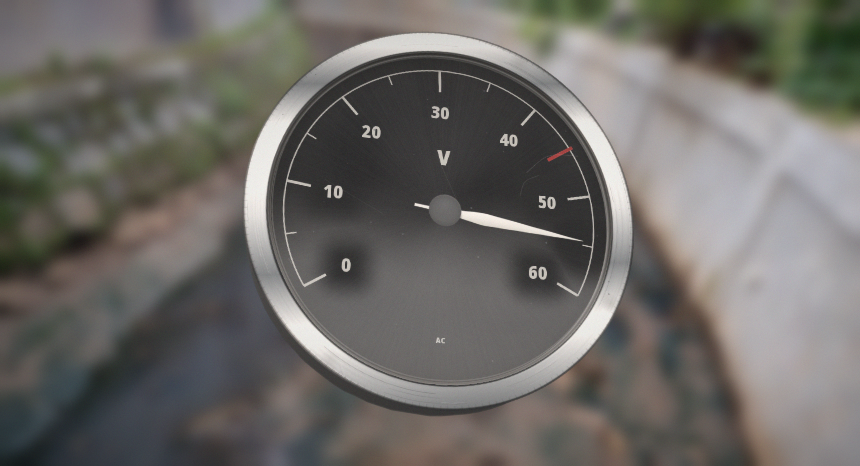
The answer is 55 V
